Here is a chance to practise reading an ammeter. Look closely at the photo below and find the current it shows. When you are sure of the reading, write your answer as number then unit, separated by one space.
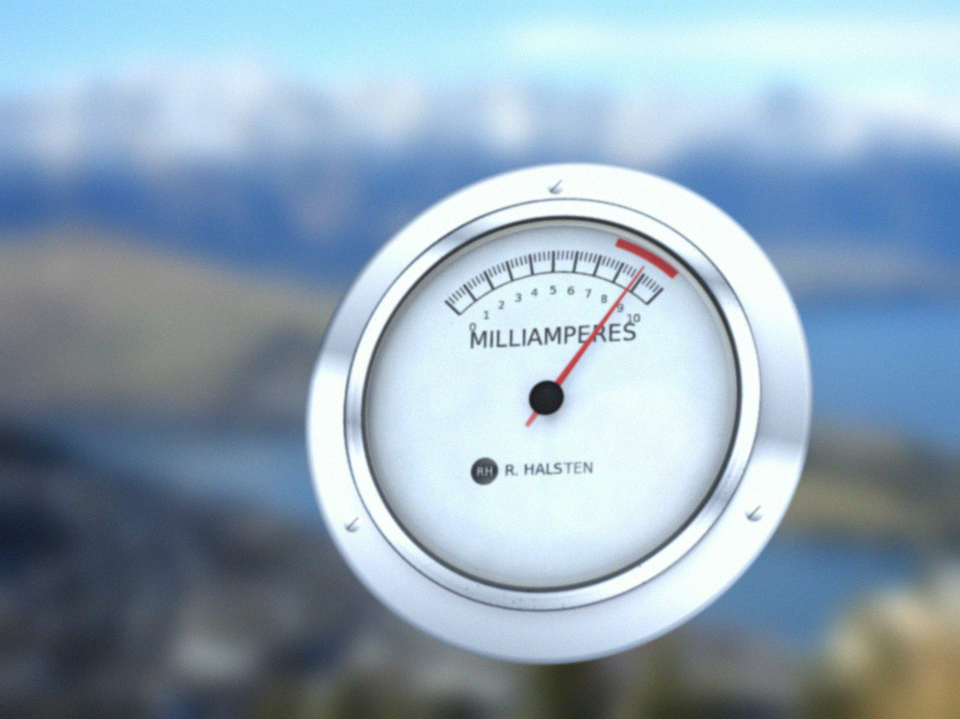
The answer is 9 mA
